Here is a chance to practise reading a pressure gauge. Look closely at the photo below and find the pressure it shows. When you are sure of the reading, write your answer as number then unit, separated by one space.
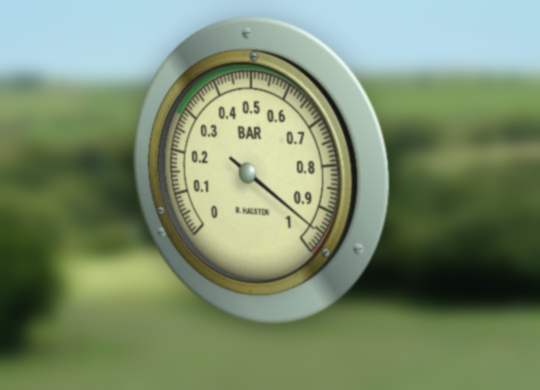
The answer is 0.95 bar
